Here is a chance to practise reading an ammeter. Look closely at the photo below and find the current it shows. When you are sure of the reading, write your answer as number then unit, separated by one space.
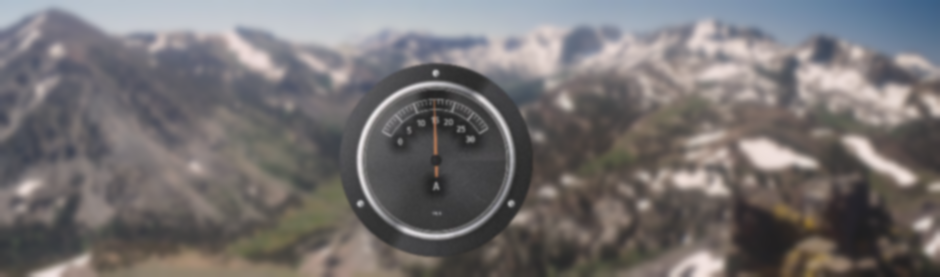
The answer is 15 A
